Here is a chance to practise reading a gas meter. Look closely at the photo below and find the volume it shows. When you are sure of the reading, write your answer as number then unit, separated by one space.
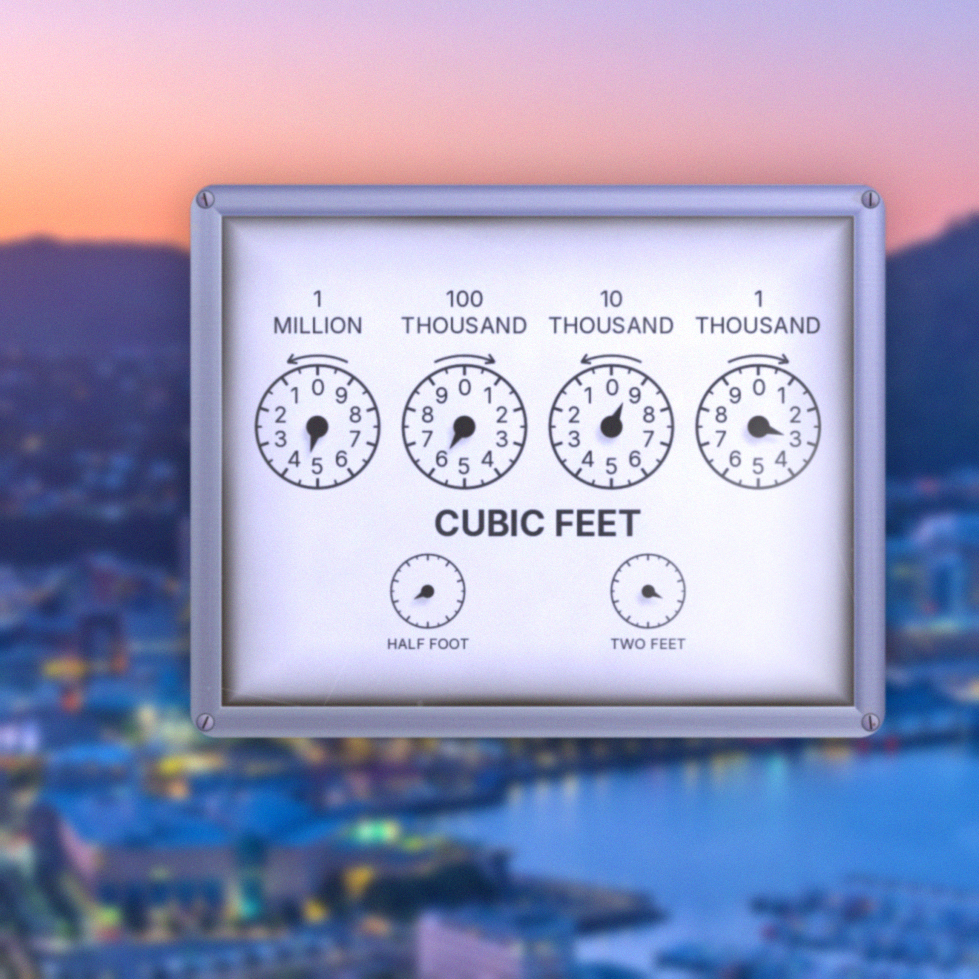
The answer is 459300 ft³
